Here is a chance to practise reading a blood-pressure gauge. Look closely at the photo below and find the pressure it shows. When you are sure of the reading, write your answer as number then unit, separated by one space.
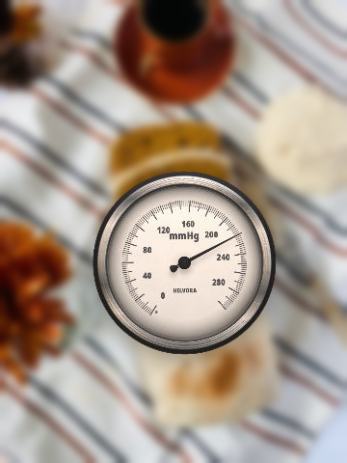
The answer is 220 mmHg
